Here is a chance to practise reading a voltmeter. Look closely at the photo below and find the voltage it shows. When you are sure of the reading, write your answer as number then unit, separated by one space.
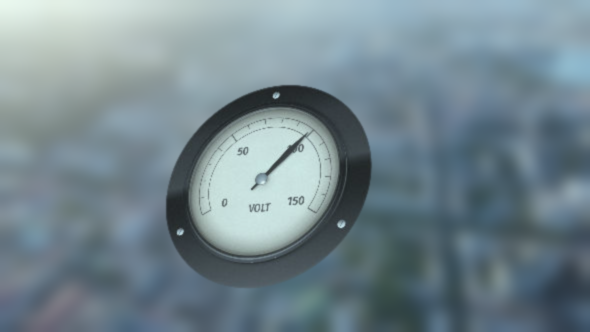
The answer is 100 V
